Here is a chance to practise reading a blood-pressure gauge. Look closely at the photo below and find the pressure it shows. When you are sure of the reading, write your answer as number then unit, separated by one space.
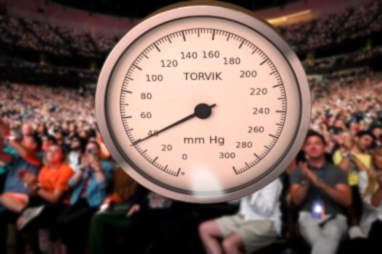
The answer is 40 mmHg
